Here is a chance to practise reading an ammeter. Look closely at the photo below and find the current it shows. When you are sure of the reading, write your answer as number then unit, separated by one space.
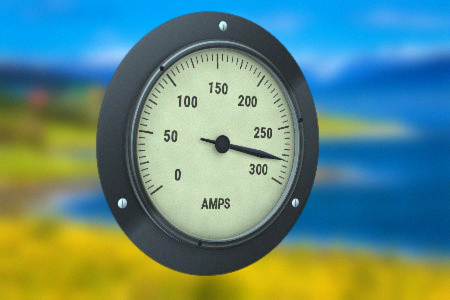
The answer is 280 A
